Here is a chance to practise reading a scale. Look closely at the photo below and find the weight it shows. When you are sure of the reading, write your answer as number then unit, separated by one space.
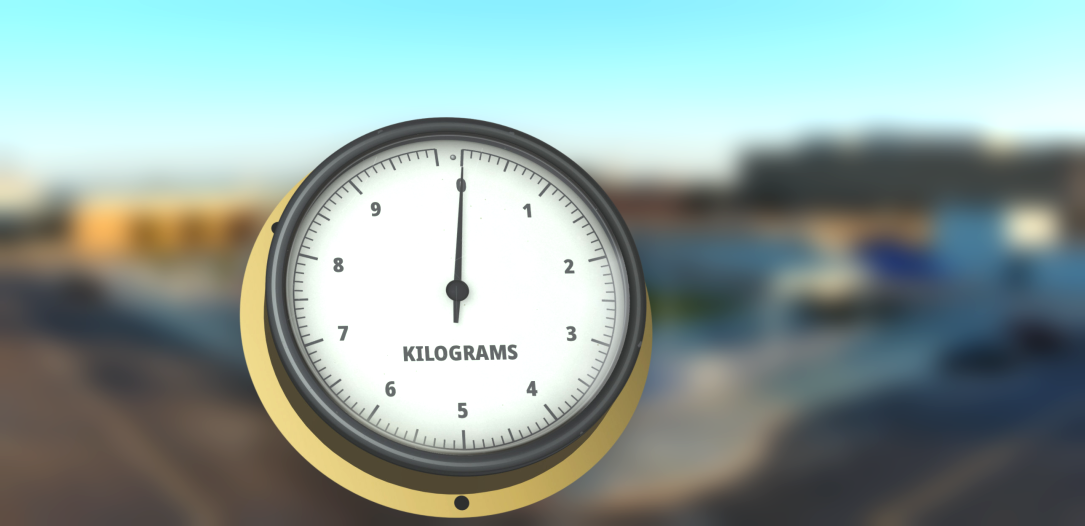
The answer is 0 kg
